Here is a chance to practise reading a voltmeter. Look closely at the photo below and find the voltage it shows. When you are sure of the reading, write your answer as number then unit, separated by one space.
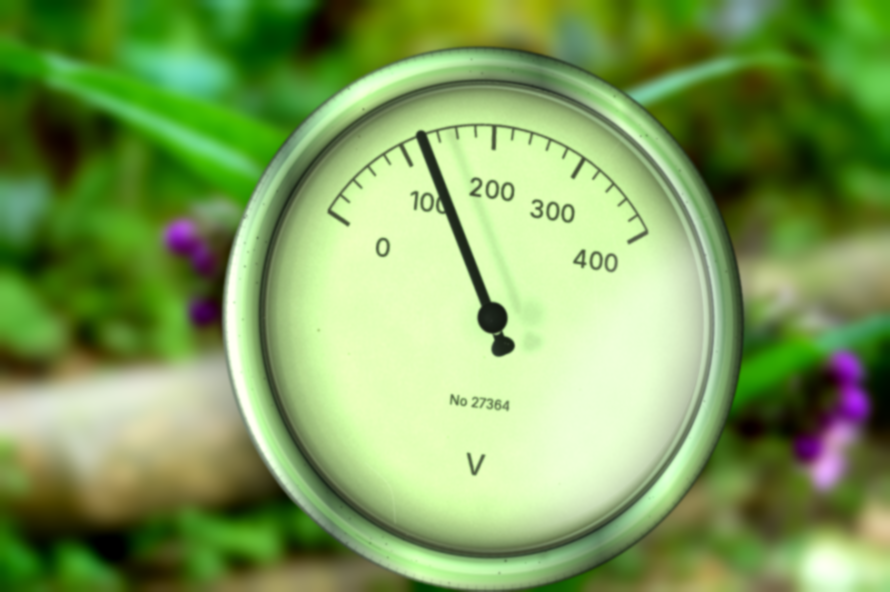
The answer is 120 V
